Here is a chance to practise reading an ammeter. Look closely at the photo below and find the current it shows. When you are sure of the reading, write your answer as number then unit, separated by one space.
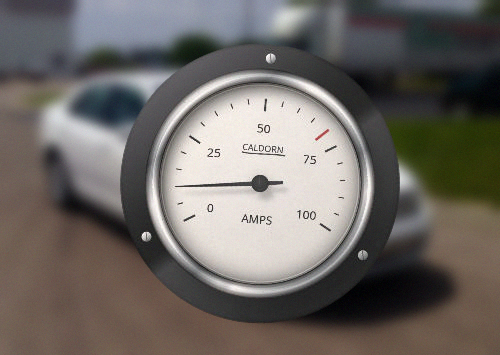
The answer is 10 A
